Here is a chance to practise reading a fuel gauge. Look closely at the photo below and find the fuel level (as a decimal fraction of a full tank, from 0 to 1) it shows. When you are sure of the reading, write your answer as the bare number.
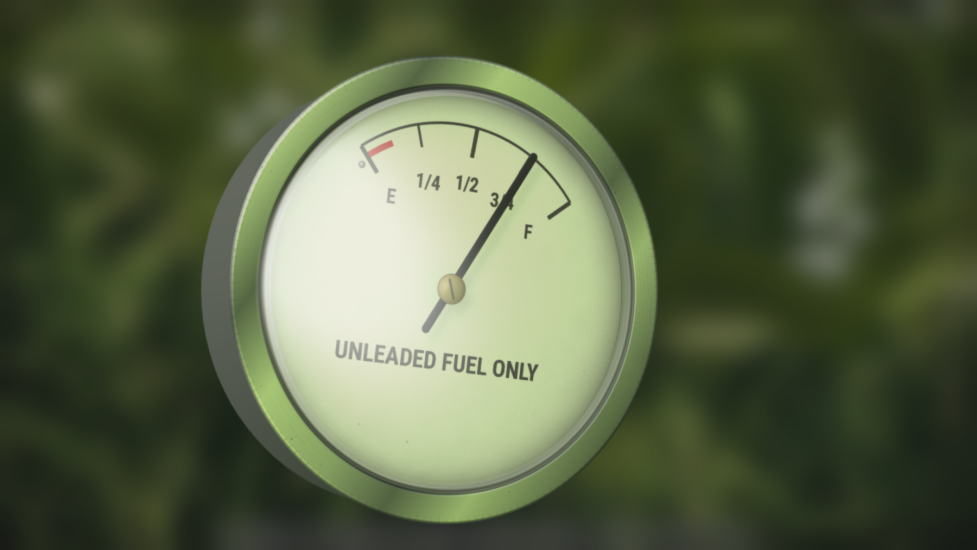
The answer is 0.75
